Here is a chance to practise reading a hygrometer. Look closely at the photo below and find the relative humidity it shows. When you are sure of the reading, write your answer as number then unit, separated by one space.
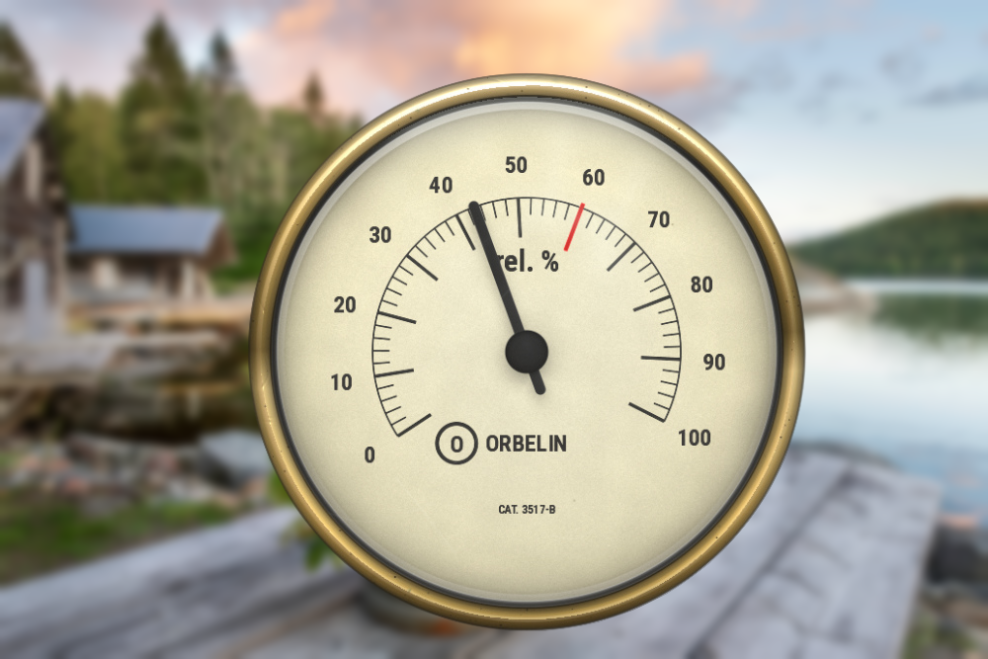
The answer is 43 %
